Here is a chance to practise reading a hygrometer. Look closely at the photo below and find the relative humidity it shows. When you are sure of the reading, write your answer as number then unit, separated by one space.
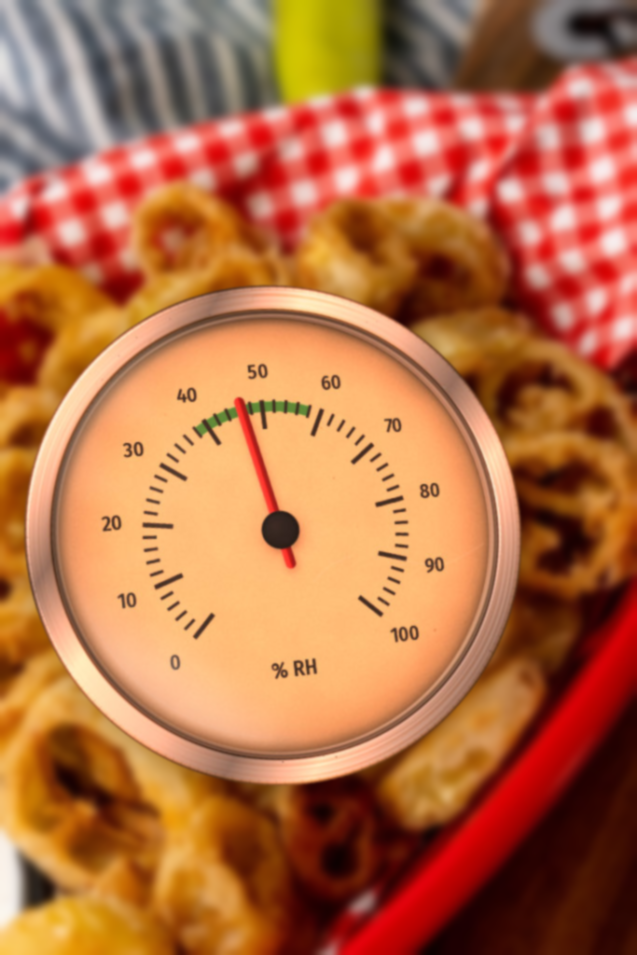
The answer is 46 %
